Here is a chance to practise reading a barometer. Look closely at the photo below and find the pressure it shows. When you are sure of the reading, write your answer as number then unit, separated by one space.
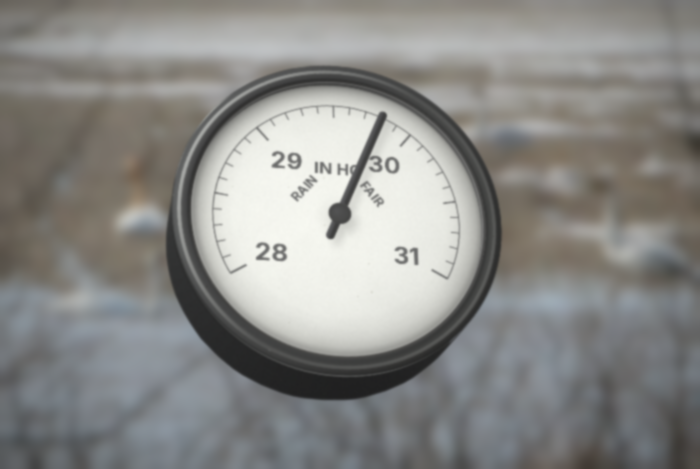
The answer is 29.8 inHg
